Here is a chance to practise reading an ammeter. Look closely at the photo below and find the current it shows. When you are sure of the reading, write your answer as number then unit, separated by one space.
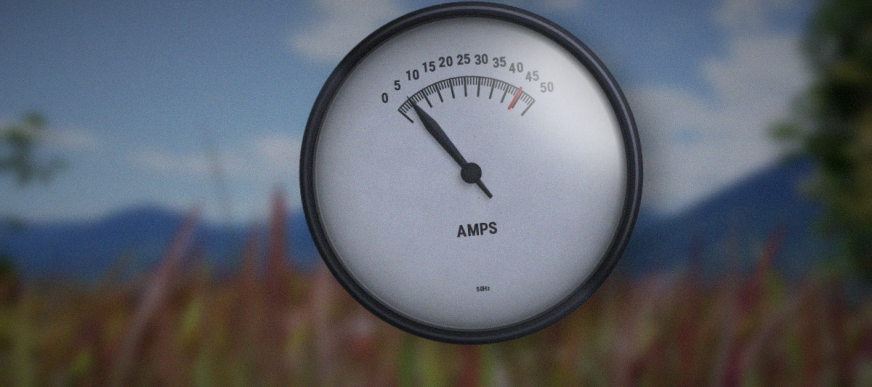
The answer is 5 A
